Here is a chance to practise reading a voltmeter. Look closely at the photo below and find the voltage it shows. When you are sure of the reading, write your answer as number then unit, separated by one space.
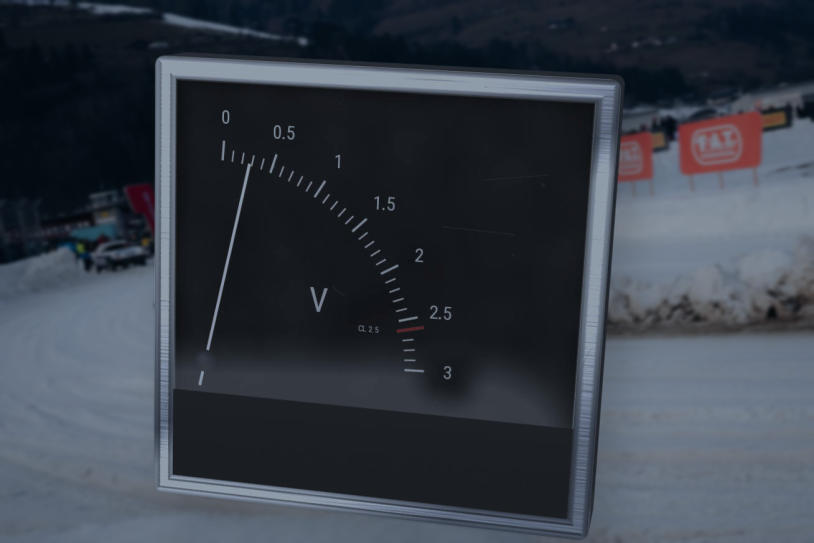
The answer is 0.3 V
